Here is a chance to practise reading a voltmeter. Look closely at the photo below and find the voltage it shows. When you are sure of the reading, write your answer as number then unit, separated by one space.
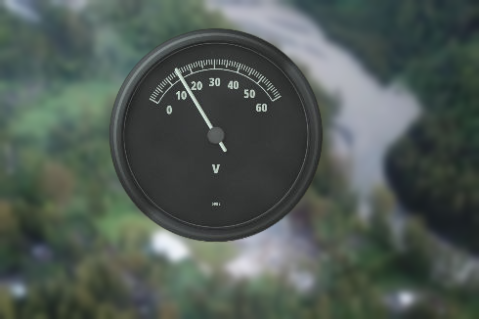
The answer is 15 V
